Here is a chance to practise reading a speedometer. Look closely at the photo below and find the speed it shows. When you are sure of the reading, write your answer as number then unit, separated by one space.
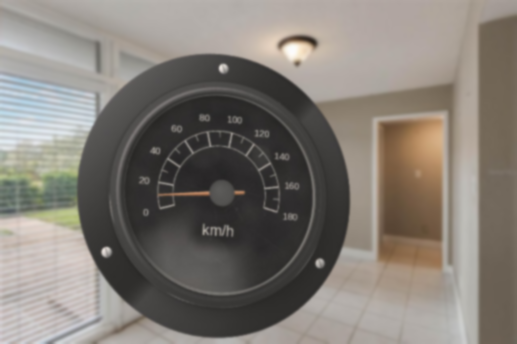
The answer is 10 km/h
